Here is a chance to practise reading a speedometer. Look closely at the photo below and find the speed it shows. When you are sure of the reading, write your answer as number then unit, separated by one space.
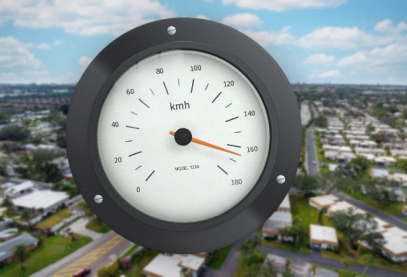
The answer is 165 km/h
